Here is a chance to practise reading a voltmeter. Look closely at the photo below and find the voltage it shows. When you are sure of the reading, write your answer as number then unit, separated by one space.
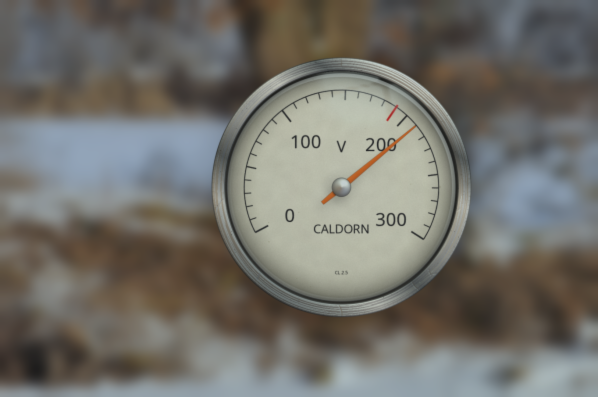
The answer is 210 V
